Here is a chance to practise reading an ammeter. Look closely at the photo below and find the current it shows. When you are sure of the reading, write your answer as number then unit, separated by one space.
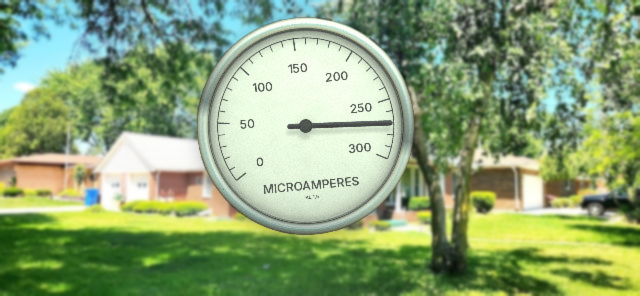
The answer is 270 µA
